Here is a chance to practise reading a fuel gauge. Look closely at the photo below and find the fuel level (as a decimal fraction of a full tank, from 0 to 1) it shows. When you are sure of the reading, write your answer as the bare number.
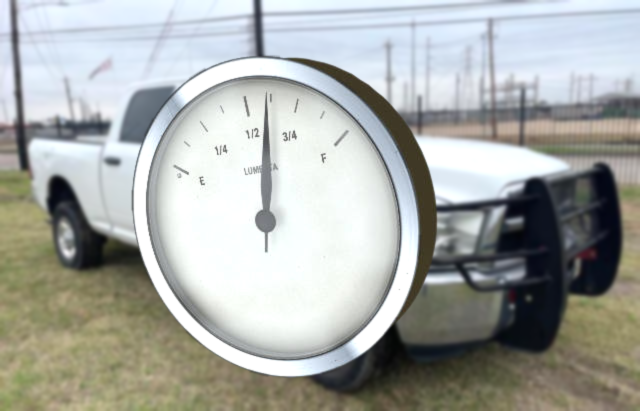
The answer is 0.625
